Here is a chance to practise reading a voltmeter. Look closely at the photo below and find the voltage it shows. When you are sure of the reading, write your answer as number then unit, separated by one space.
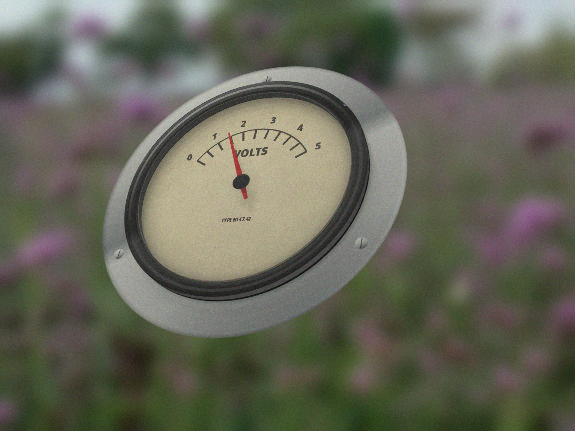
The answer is 1.5 V
